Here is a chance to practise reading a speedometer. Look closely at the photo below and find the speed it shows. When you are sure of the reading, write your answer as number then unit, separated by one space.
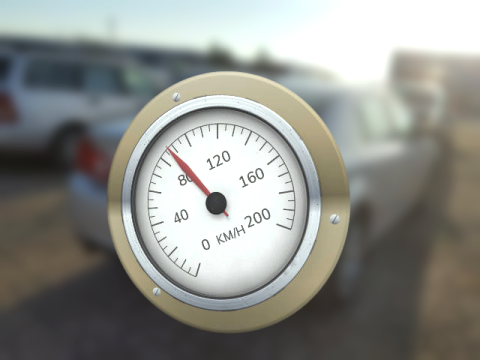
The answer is 87.5 km/h
